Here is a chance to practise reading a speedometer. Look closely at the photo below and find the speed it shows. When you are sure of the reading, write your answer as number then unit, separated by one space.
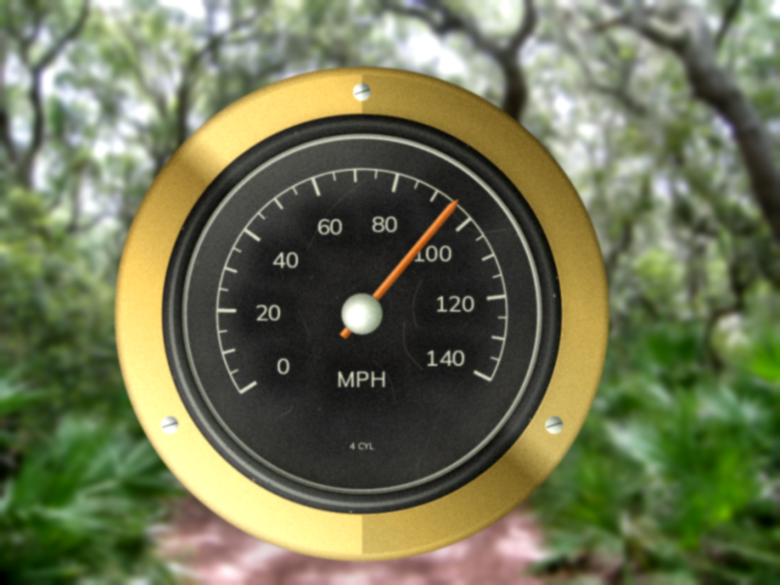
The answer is 95 mph
